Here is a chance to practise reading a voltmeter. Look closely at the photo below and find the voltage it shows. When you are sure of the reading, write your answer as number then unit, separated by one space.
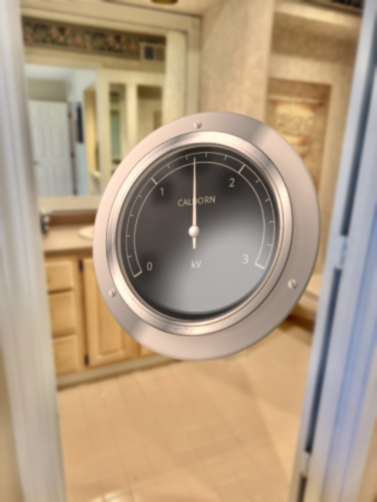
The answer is 1.5 kV
